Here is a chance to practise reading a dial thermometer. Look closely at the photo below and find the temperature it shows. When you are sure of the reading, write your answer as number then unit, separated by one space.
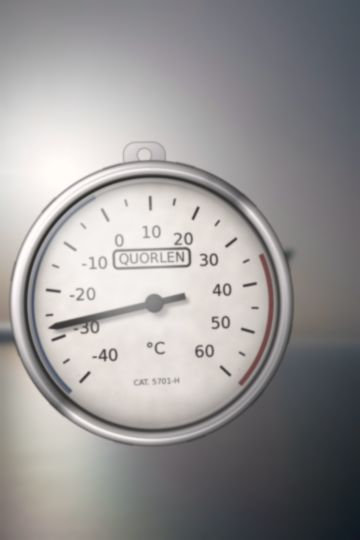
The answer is -27.5 °C
